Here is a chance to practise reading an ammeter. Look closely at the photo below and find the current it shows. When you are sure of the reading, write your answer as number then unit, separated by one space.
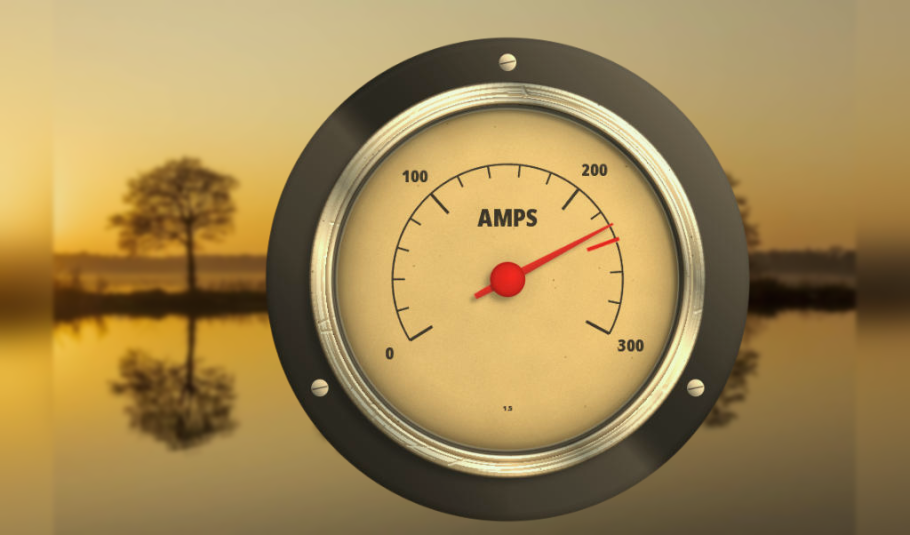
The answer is 230 A
